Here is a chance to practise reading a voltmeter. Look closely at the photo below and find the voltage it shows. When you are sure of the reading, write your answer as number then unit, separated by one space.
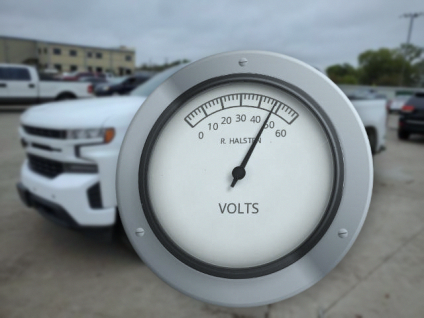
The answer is 48 V
